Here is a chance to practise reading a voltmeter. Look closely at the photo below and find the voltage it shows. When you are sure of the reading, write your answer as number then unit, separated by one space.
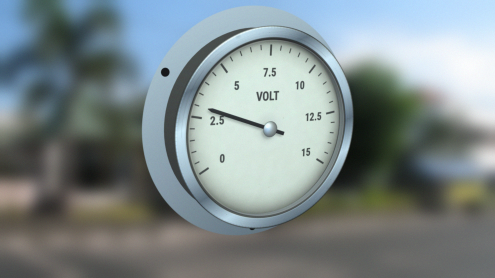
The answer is 3 V
